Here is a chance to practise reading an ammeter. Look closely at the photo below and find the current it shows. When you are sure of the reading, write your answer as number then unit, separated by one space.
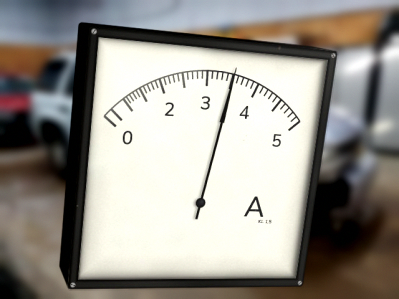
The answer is 3.5 A
